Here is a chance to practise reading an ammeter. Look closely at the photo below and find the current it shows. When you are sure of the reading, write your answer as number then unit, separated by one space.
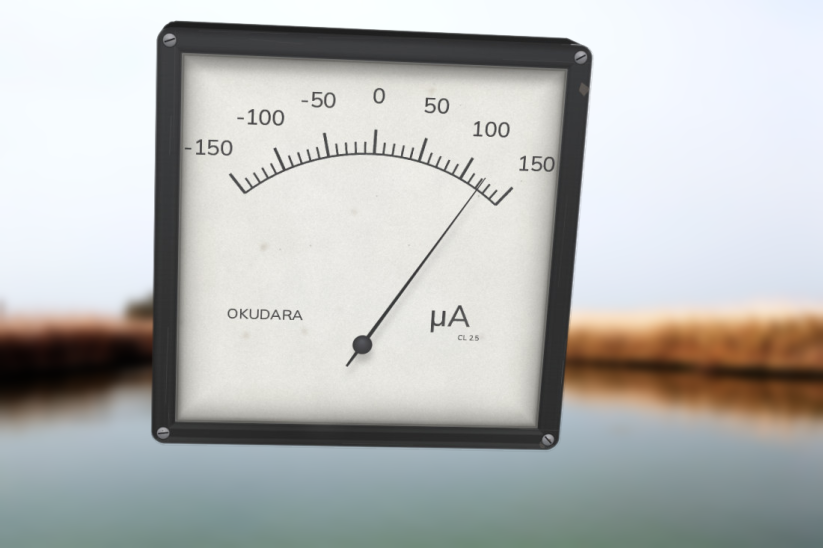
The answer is 120 µA
